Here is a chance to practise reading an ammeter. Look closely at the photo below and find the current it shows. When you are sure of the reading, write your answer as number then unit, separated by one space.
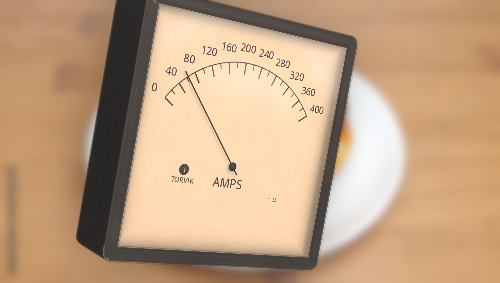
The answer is 60 A
